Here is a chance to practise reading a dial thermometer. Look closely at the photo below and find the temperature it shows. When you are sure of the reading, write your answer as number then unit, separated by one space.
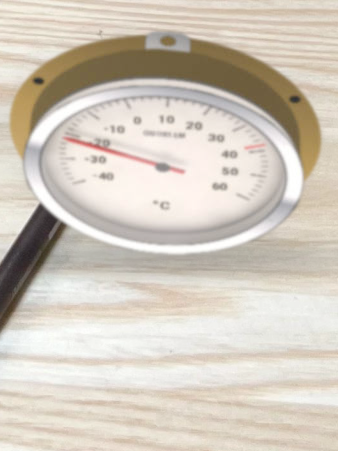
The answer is -20 °C
